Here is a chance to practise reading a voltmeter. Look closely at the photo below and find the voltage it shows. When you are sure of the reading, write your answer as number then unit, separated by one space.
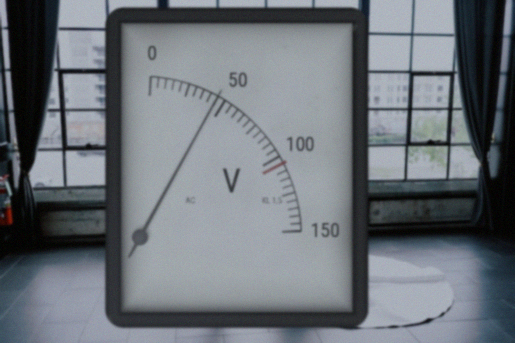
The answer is 45 V
